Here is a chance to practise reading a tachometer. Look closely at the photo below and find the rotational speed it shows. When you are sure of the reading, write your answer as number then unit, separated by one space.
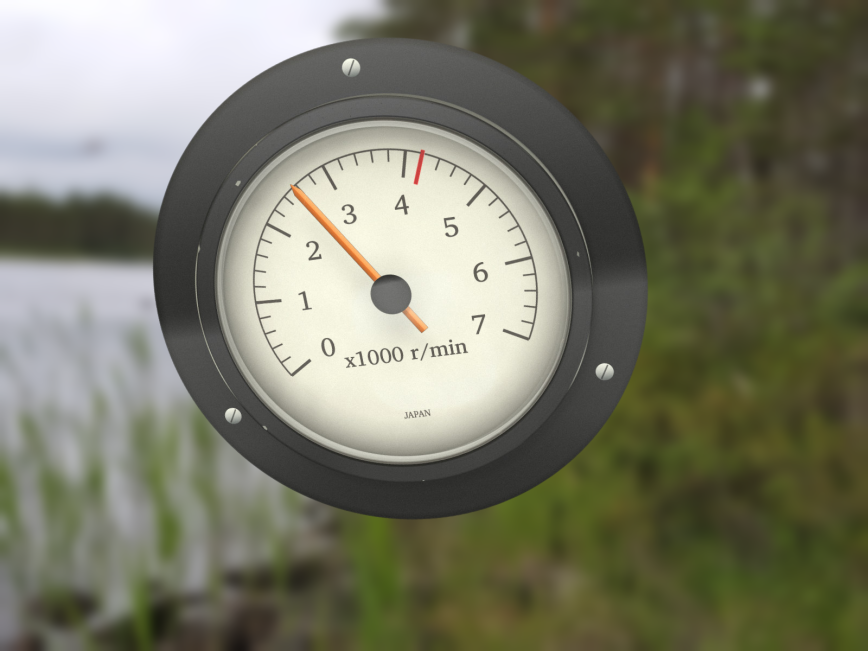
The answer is 2600 rpm
